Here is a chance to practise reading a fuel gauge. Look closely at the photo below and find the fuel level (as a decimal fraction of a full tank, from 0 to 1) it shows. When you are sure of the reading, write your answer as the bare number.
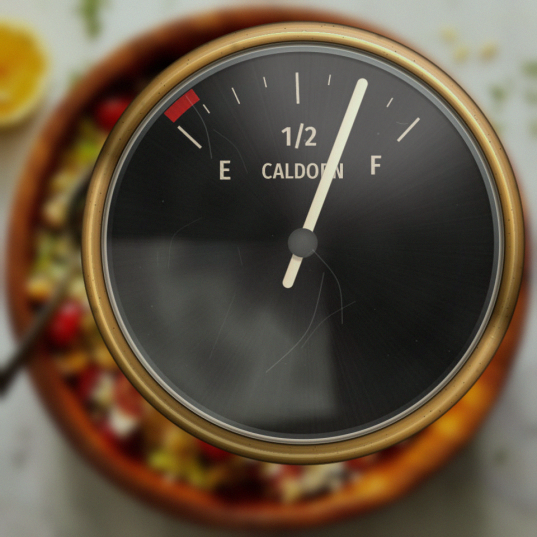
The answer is 0.75
